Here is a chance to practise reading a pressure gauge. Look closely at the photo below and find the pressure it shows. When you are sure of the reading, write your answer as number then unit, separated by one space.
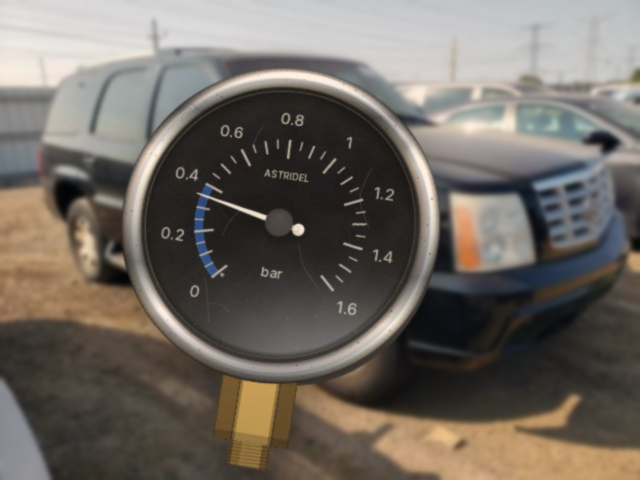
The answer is 0.35 bar
